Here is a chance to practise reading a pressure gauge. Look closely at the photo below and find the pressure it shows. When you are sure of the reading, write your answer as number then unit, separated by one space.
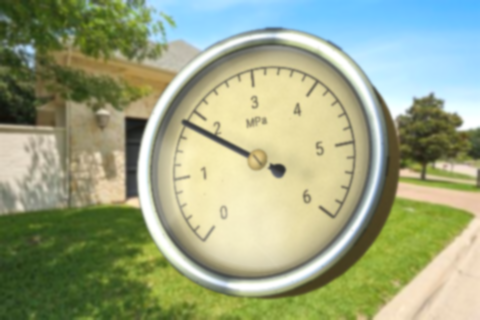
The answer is 1.8 MPa
